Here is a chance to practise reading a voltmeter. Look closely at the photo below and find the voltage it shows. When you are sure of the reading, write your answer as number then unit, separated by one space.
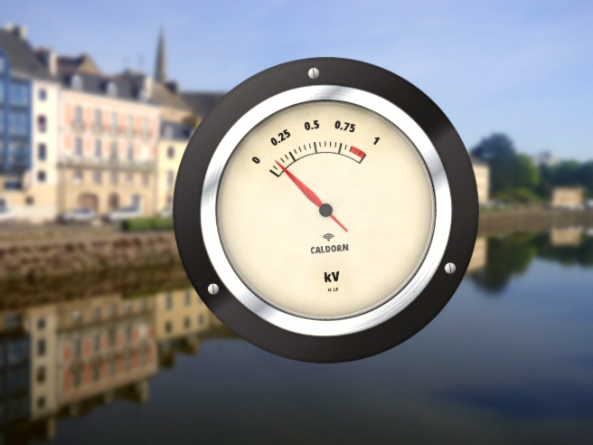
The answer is 0.1 kV
